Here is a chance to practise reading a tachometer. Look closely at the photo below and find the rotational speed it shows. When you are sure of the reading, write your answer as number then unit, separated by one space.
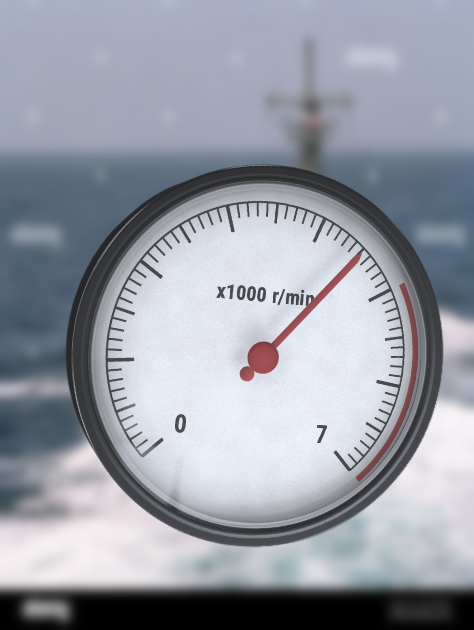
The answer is 4500 rpm
